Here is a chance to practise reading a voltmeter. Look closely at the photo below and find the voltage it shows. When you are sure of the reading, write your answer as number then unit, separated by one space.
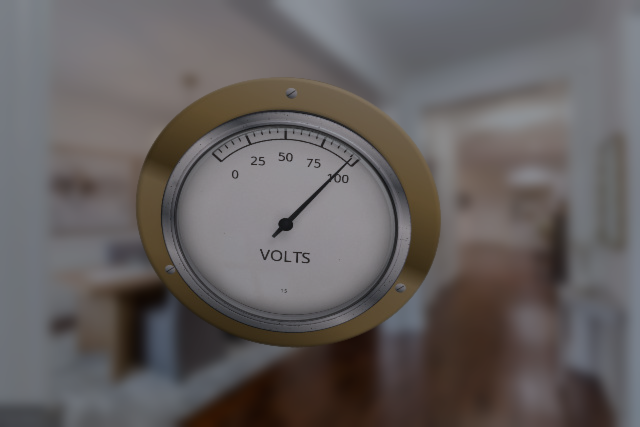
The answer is 95 V
